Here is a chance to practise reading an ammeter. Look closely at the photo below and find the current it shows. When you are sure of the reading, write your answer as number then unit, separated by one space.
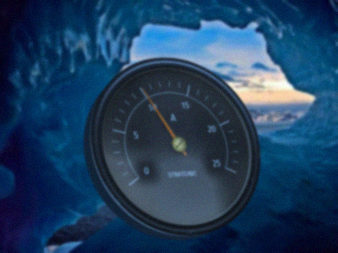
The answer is 10 A
